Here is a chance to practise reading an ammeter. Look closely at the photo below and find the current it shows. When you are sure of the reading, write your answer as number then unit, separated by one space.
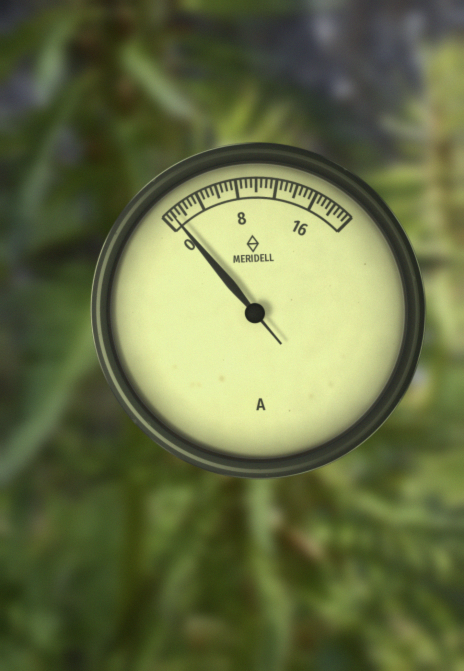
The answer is 1 A
